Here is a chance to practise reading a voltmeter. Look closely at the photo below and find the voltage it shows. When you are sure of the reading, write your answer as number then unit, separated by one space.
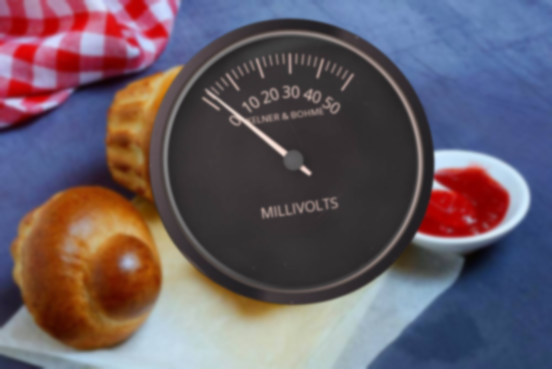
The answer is 2 mV
